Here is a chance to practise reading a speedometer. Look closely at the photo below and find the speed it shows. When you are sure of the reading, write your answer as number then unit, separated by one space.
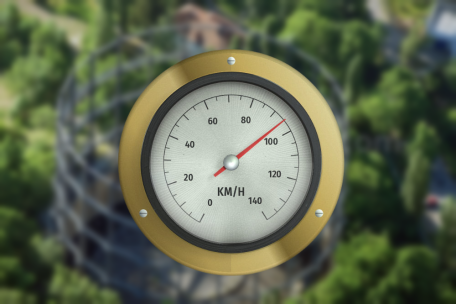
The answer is 95 km/h
